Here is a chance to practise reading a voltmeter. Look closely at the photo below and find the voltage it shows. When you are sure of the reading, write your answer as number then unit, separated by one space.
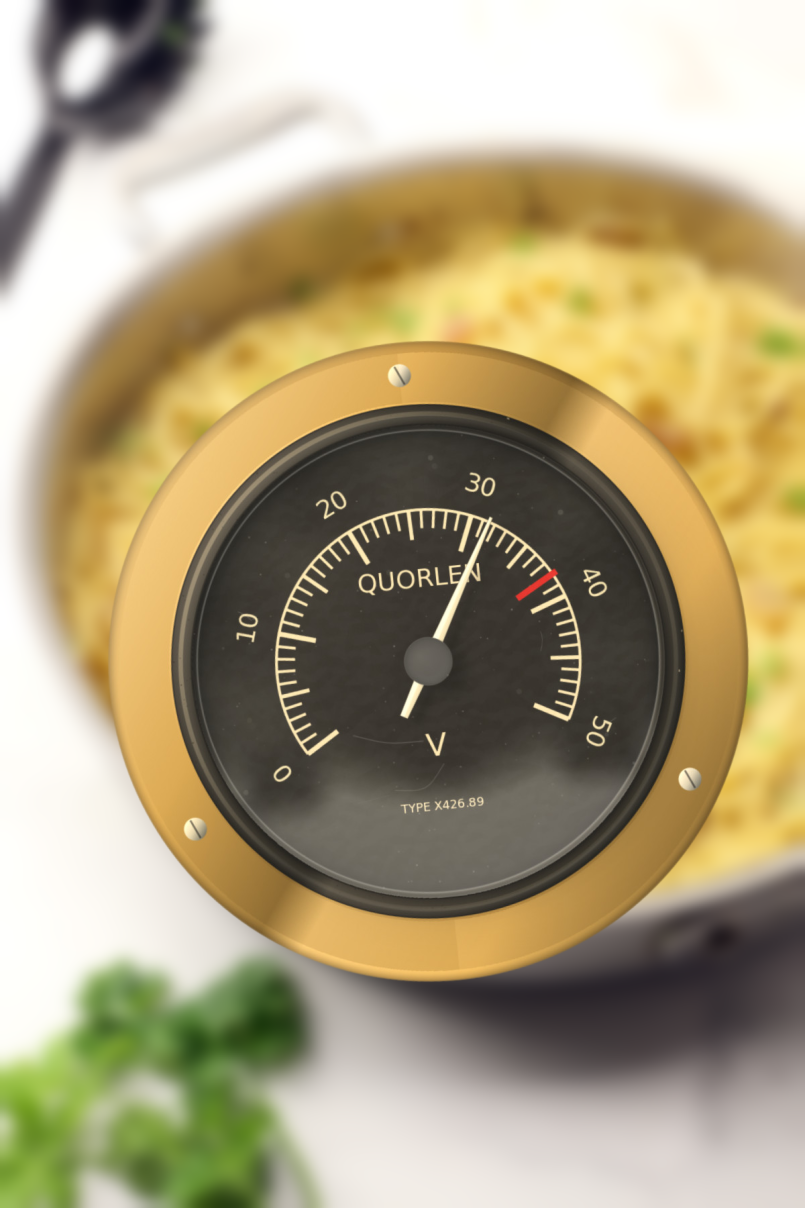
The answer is 31.5 V
